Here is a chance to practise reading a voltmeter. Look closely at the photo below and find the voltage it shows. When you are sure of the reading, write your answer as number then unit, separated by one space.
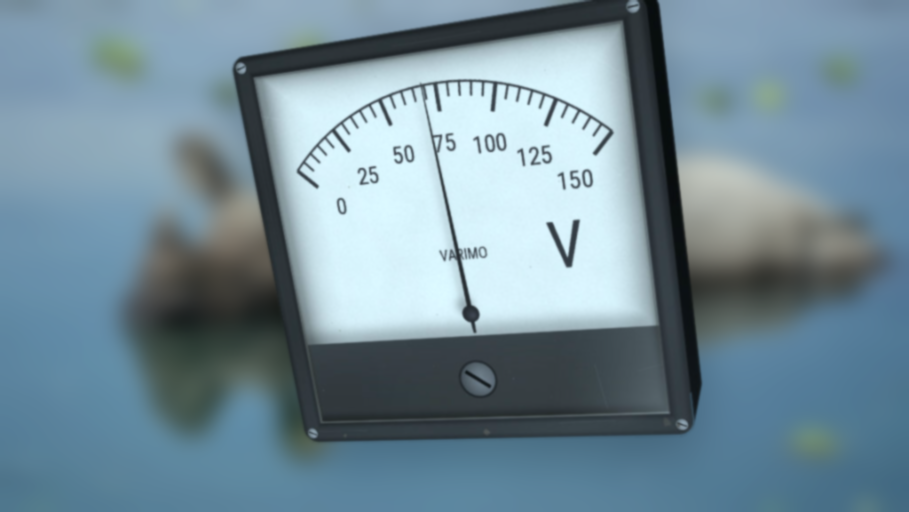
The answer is 70 V
